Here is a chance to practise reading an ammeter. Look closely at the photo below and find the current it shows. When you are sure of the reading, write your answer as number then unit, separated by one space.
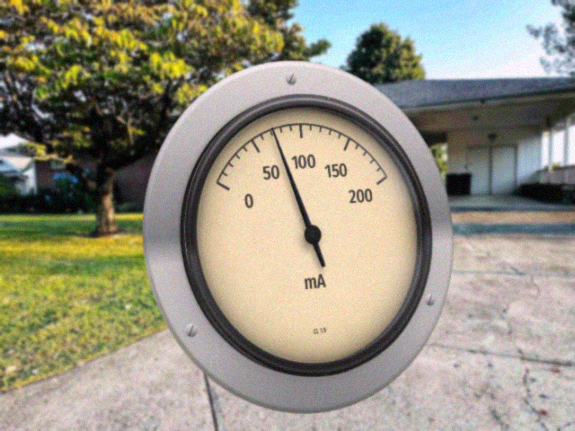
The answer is 70 mA
